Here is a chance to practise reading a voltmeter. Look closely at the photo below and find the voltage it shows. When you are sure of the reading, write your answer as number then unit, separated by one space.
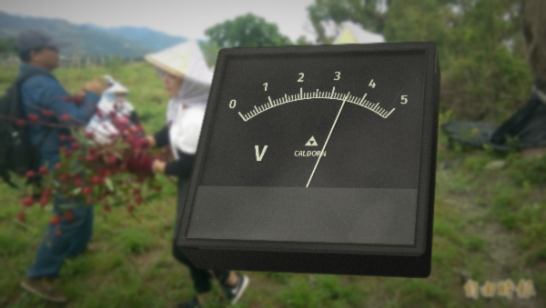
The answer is 3.5 V
